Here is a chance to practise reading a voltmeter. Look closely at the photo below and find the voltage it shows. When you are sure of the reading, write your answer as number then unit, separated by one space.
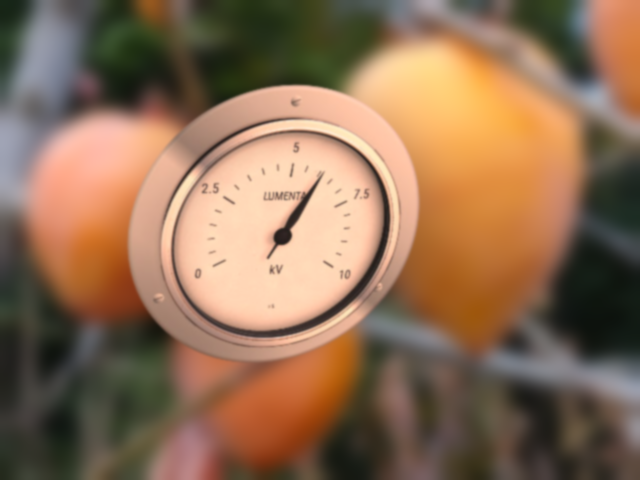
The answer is 6 kV
